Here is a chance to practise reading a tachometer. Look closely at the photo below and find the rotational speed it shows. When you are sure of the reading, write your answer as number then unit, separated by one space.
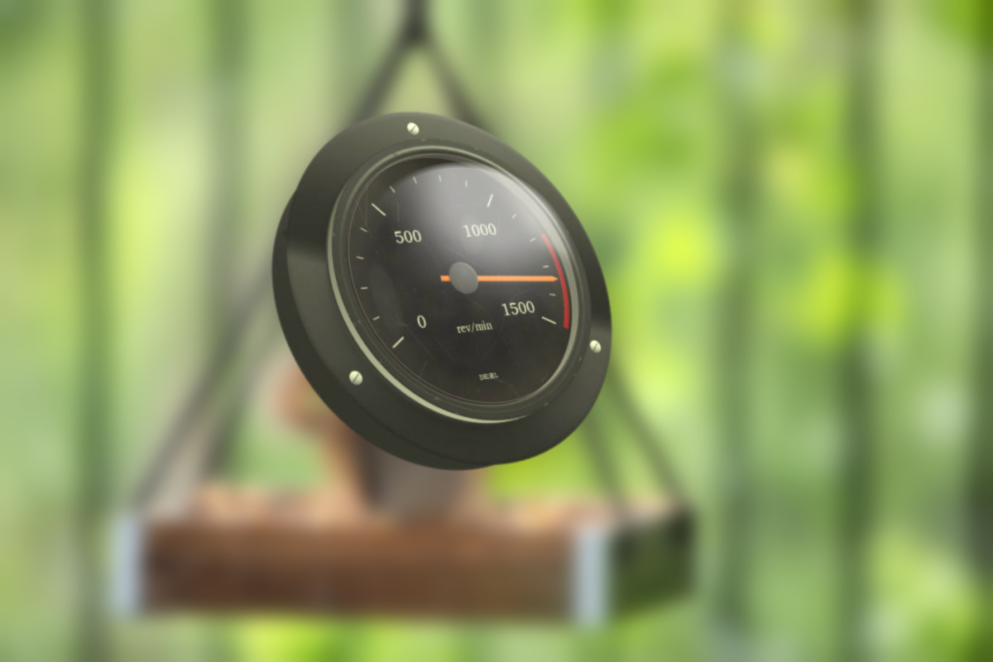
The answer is 1350 rpm
